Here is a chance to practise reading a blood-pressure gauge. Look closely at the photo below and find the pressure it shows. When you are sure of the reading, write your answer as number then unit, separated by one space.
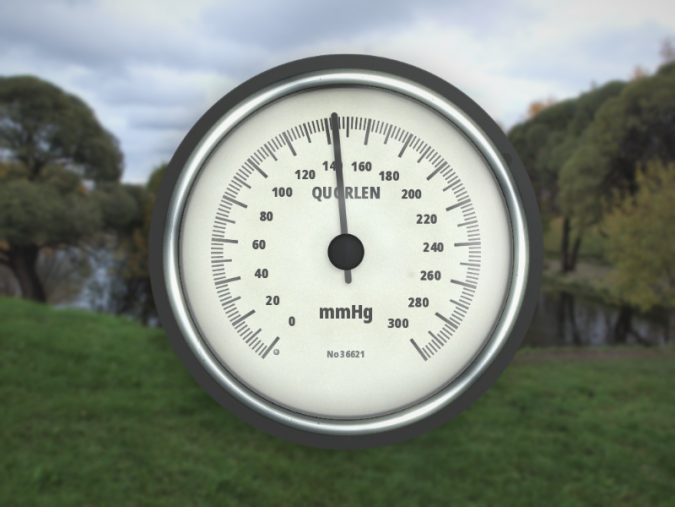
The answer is 144 mmHg
